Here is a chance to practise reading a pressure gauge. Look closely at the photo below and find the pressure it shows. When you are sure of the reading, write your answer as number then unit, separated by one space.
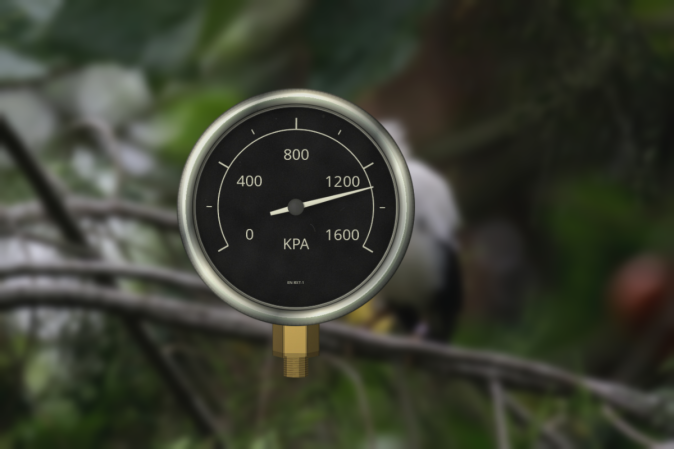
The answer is 1300 kPa
